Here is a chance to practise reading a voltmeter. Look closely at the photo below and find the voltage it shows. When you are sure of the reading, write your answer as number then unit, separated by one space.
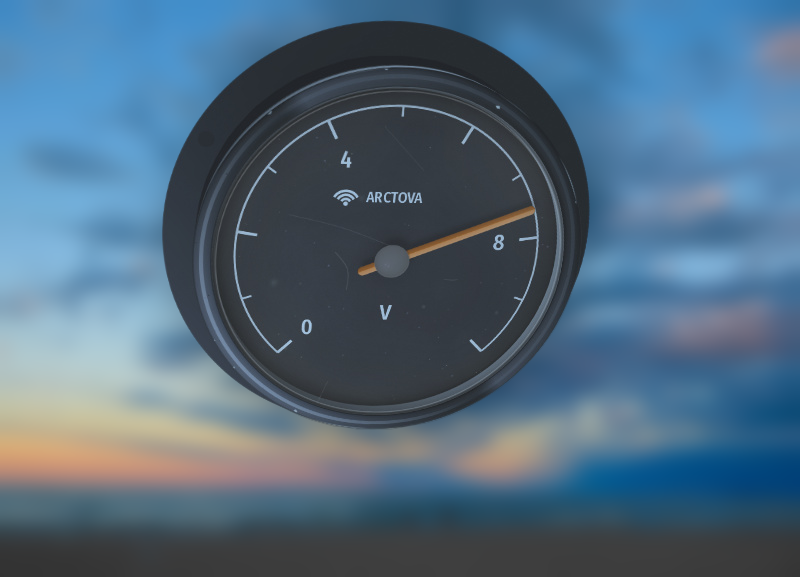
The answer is 7.5 V
